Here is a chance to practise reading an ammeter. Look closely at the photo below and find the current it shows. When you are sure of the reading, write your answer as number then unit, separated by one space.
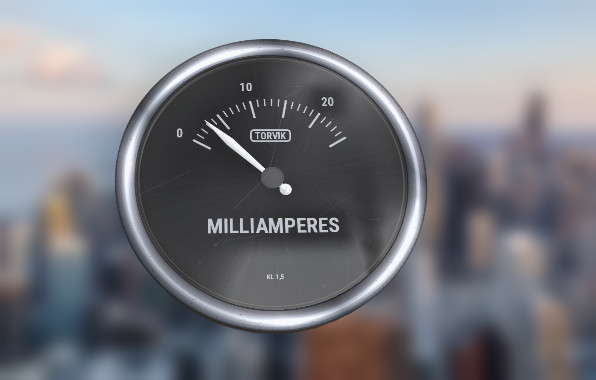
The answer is 3 mA
